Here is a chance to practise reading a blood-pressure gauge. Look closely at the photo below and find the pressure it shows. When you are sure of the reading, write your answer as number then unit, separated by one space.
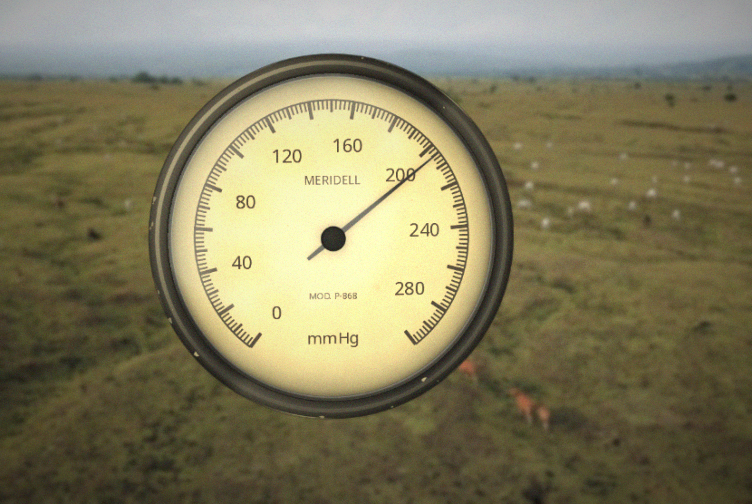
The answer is 204 mmHg
